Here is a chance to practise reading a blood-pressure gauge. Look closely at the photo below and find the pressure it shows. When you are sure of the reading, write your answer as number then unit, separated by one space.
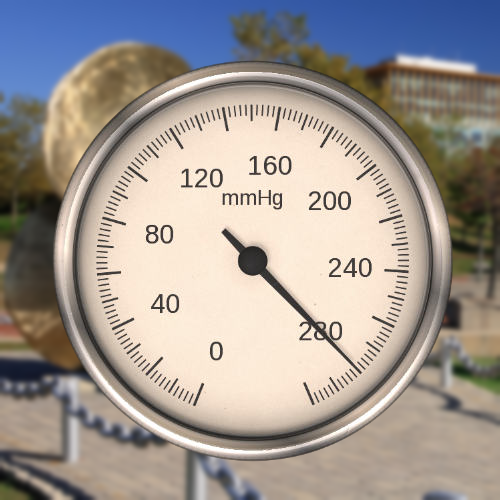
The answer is 280 mmHg
